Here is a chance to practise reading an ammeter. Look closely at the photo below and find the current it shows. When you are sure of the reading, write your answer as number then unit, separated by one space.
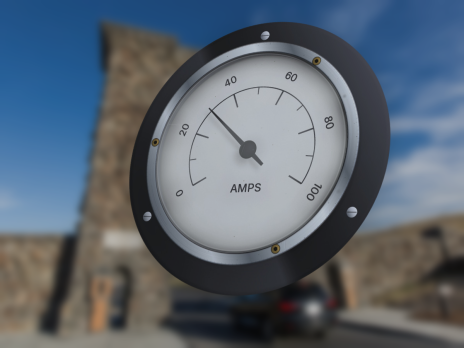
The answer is 30 A
